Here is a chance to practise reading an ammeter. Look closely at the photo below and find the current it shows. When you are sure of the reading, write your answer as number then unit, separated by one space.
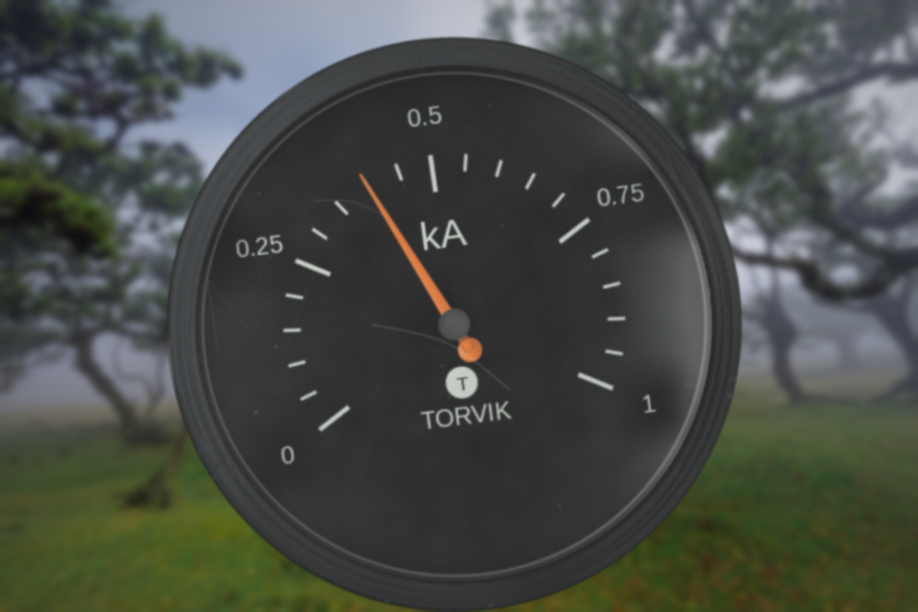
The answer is 0.4 kA
